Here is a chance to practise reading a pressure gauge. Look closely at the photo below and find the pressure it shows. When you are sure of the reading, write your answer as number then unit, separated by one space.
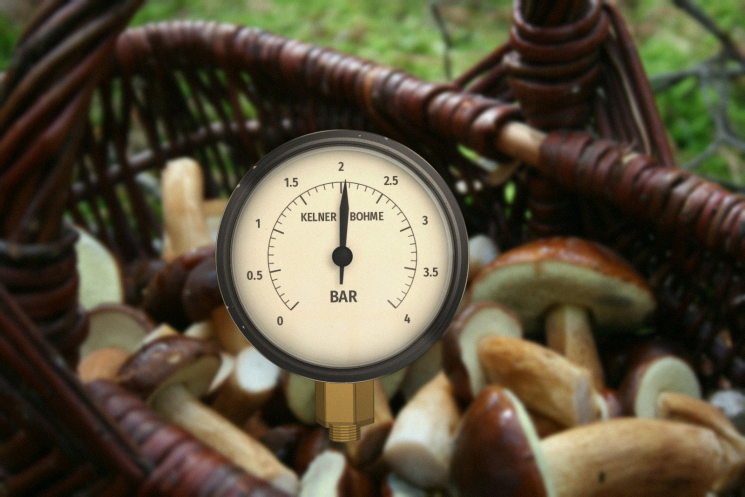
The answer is 2.05 bar
